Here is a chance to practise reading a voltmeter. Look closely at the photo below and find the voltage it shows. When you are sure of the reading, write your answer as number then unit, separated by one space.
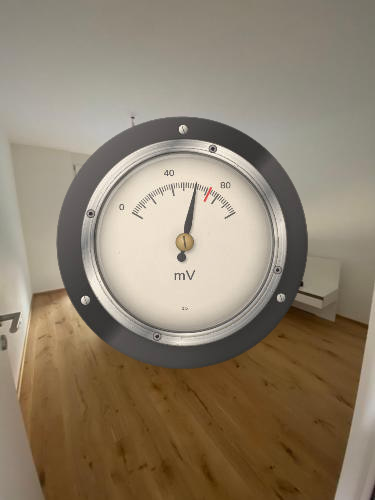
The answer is 60 mV
